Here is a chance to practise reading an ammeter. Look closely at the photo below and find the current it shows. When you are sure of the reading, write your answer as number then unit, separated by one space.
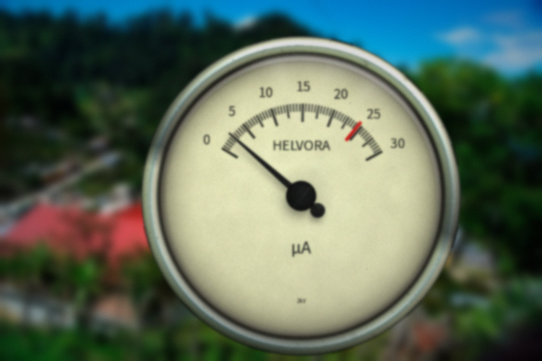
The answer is 2.5 µA
